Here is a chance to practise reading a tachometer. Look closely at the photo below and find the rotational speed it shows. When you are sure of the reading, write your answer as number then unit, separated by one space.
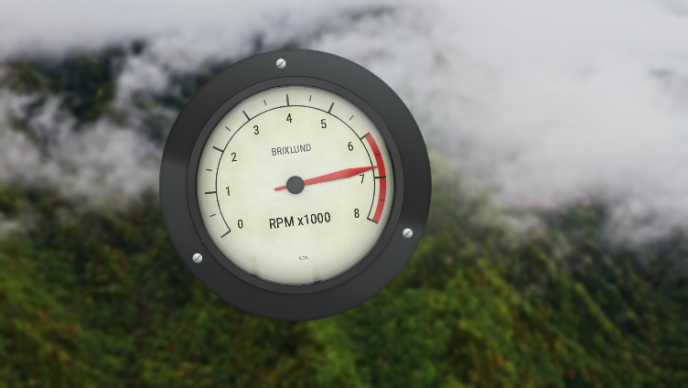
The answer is 6750 rpm
